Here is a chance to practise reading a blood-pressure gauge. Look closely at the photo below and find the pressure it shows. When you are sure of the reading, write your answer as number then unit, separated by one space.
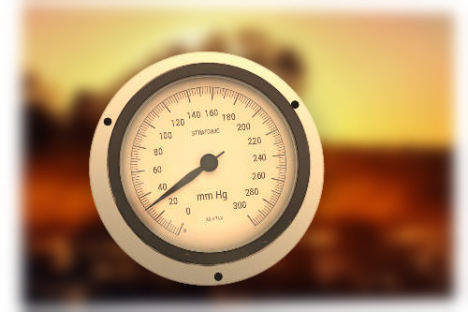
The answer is 30 mmHg
